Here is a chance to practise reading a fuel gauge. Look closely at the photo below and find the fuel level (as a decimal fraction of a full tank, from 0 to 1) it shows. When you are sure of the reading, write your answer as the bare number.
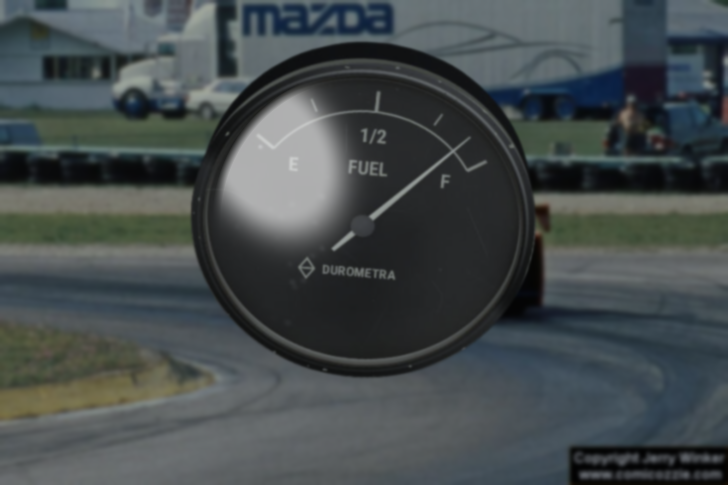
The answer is 0.875
